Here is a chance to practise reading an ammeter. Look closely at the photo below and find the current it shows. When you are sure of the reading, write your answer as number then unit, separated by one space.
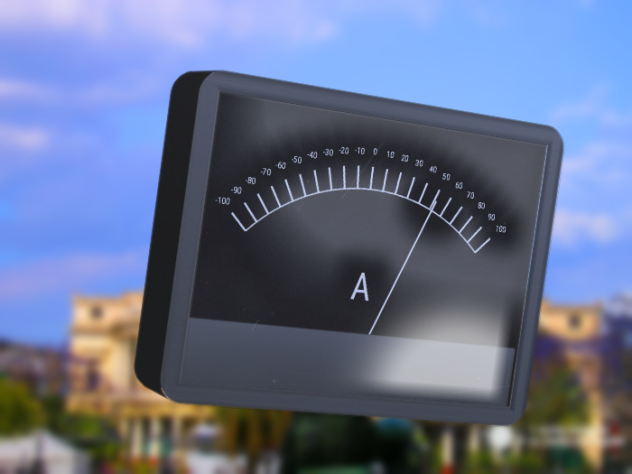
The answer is 50 A
